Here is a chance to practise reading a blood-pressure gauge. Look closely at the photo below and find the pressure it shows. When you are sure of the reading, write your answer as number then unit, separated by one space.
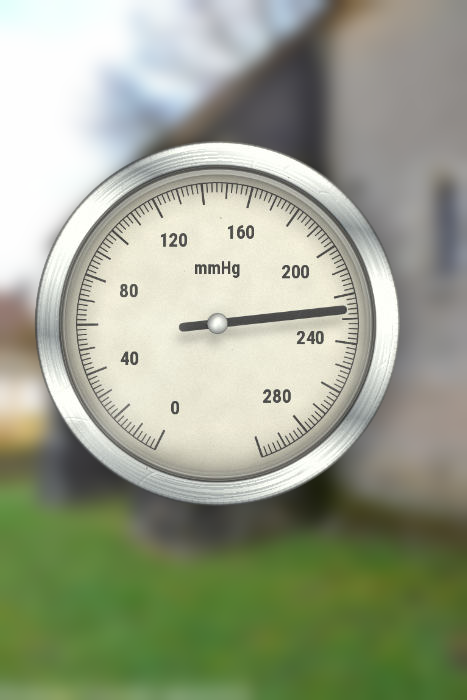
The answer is 226 mmHg
